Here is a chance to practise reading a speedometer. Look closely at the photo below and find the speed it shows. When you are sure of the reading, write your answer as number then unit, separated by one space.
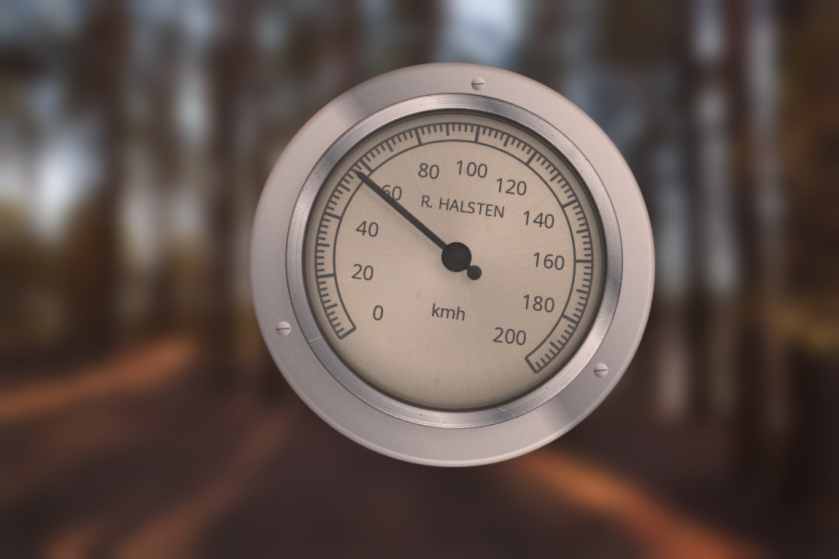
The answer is 56 km/h
